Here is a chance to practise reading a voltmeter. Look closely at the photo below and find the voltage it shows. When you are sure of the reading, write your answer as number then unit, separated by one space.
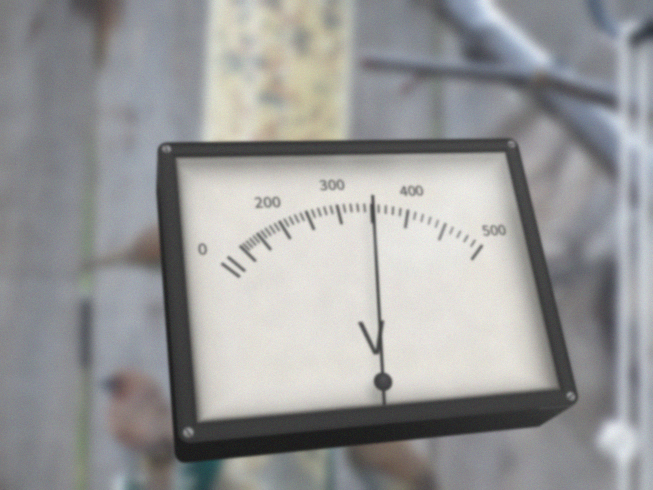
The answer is 350 V
